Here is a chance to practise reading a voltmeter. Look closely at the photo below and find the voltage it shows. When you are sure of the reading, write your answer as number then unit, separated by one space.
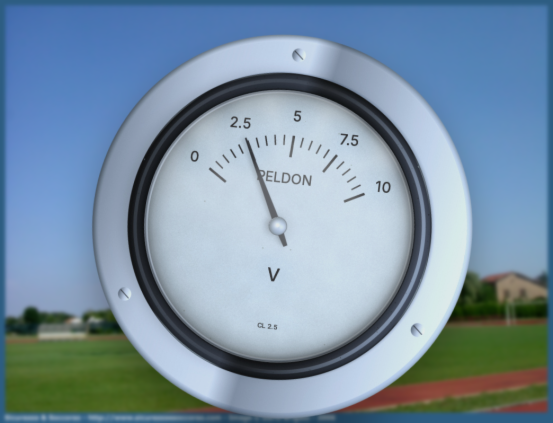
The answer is 2.5 V
